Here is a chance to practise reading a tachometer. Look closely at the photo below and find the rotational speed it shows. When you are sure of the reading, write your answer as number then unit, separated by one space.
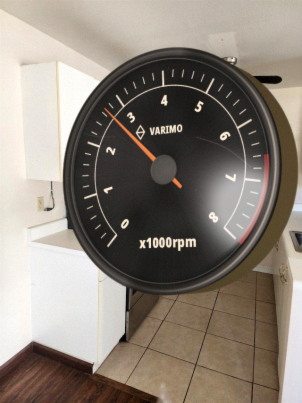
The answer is 2700 rpm
